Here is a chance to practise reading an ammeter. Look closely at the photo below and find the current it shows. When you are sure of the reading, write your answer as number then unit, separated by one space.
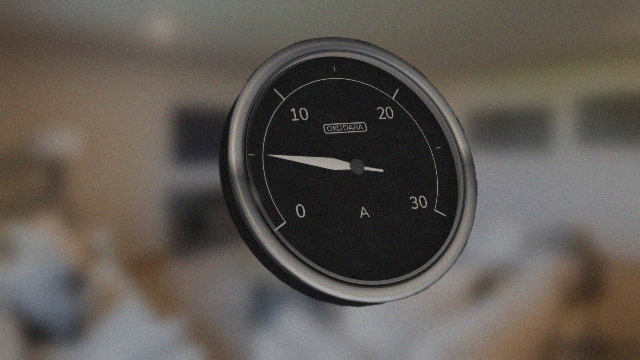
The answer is 5 A
